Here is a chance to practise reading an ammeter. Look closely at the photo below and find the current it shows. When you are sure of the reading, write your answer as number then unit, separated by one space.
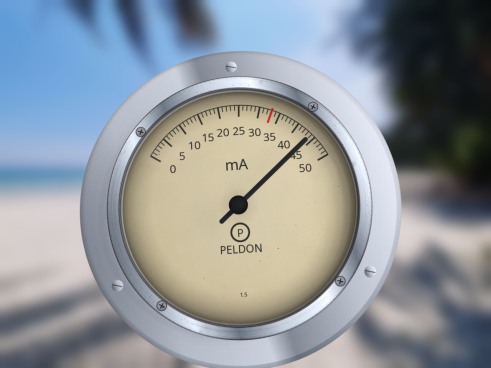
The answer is 44 mA
